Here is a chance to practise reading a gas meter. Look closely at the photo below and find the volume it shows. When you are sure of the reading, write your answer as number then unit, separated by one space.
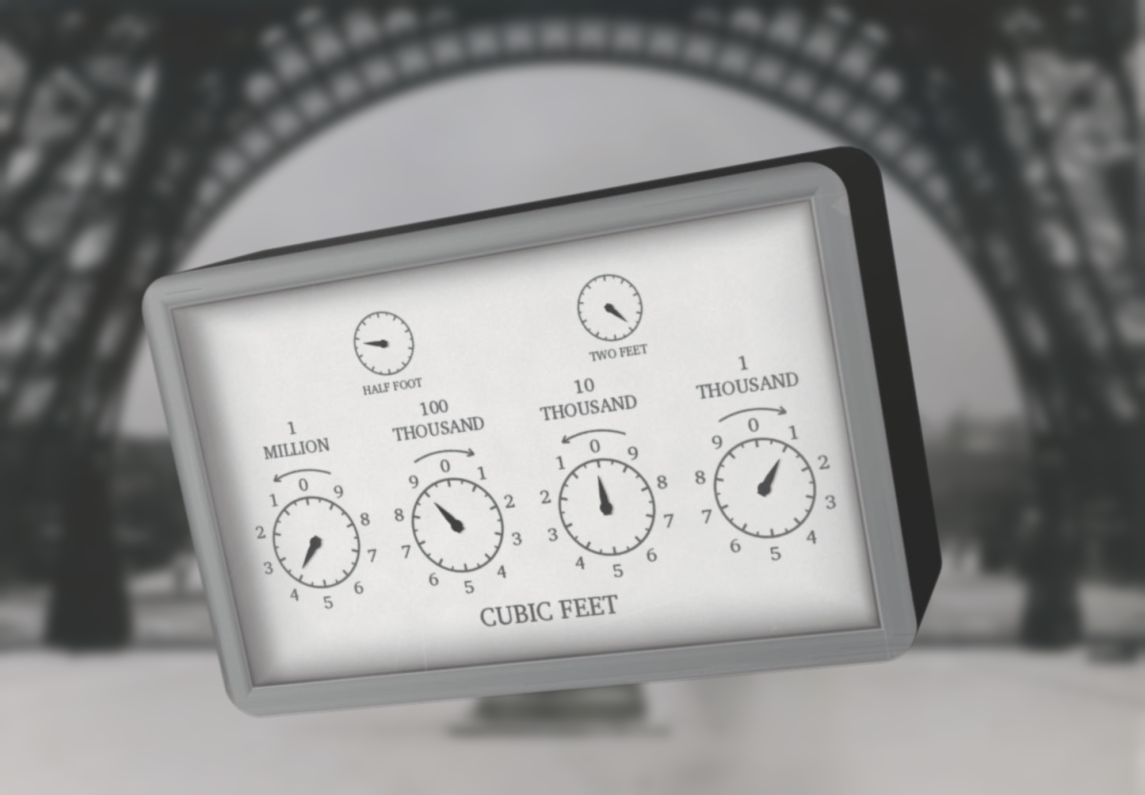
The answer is 390100 ft³
